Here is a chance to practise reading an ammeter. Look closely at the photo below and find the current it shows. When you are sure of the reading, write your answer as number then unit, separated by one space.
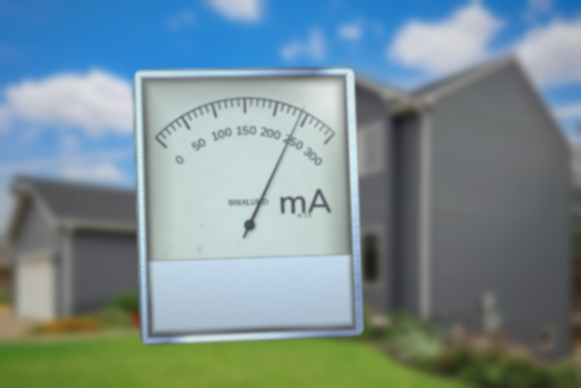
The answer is 240 mA
